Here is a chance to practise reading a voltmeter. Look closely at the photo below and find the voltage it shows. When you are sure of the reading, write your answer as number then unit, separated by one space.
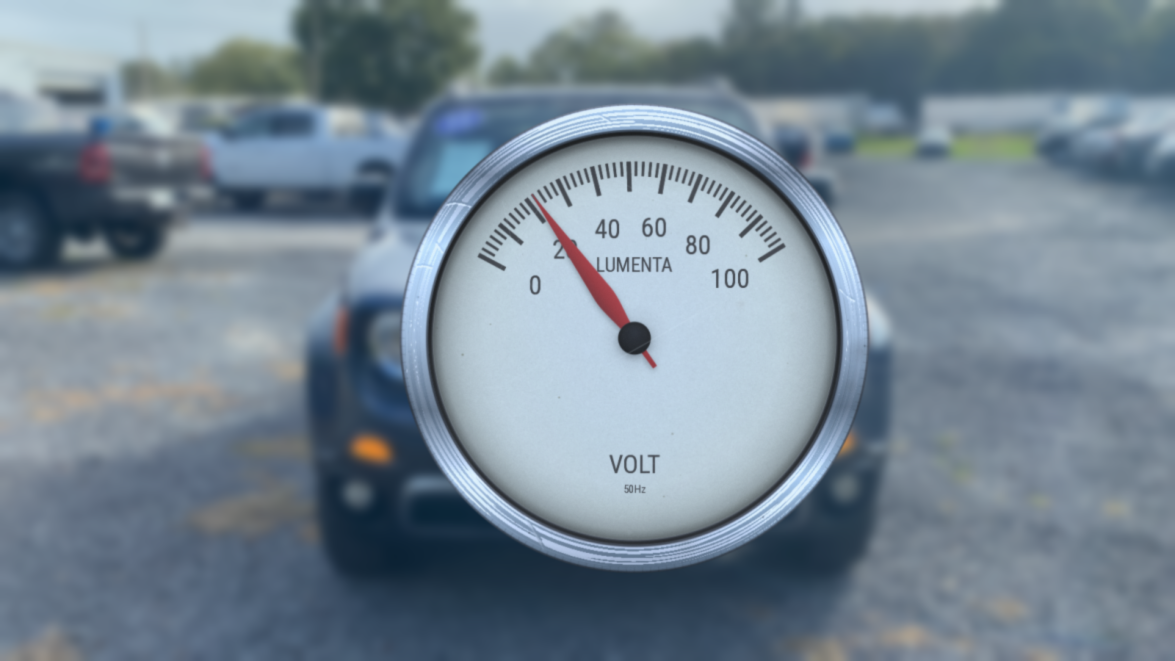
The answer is 22 V
